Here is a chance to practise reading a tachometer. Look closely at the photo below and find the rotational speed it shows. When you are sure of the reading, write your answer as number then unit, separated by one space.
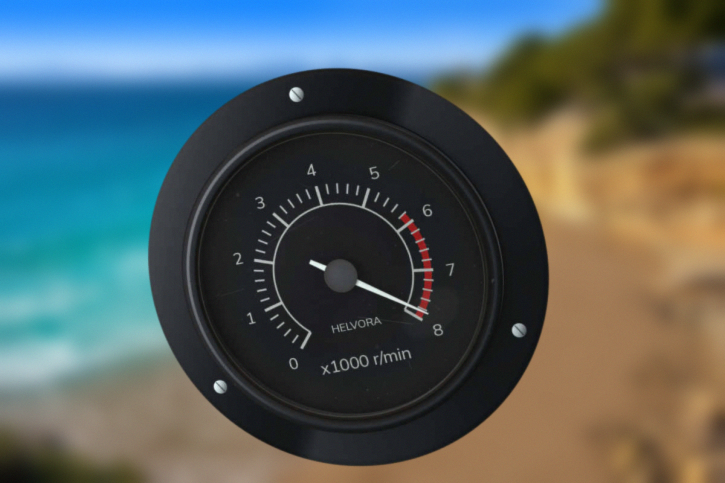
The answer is 7800 rpm
